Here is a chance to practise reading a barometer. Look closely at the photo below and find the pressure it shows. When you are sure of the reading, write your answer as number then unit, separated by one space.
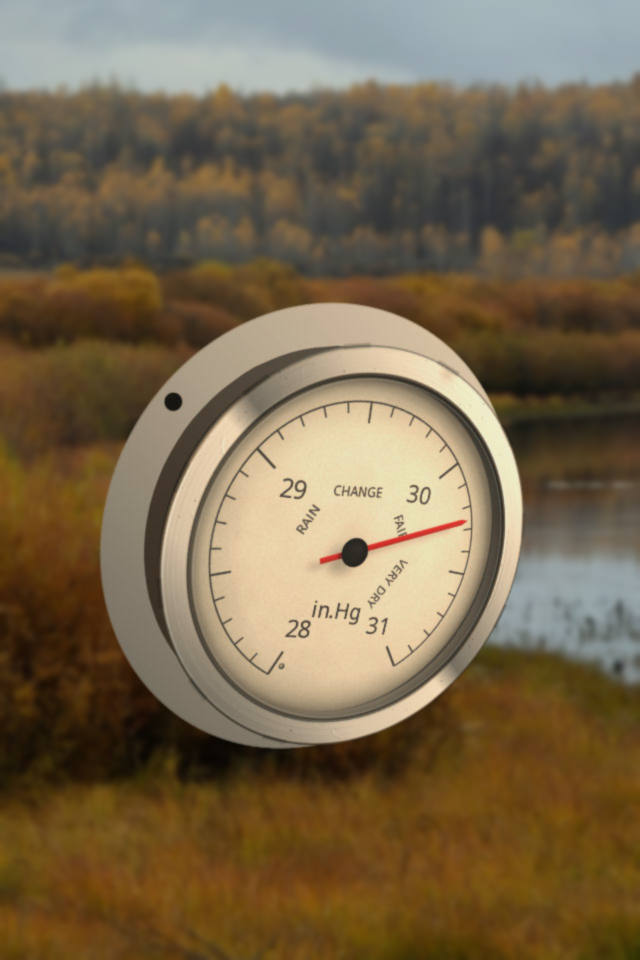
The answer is 30.25 inHg
